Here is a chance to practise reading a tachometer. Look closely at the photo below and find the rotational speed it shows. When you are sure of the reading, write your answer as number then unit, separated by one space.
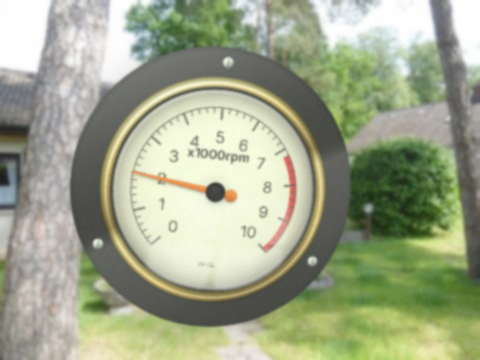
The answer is 2000 rpm
